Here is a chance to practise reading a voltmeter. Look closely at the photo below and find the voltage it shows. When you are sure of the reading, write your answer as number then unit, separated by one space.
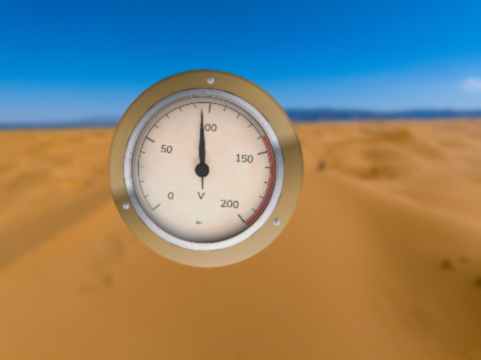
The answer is 95 V
